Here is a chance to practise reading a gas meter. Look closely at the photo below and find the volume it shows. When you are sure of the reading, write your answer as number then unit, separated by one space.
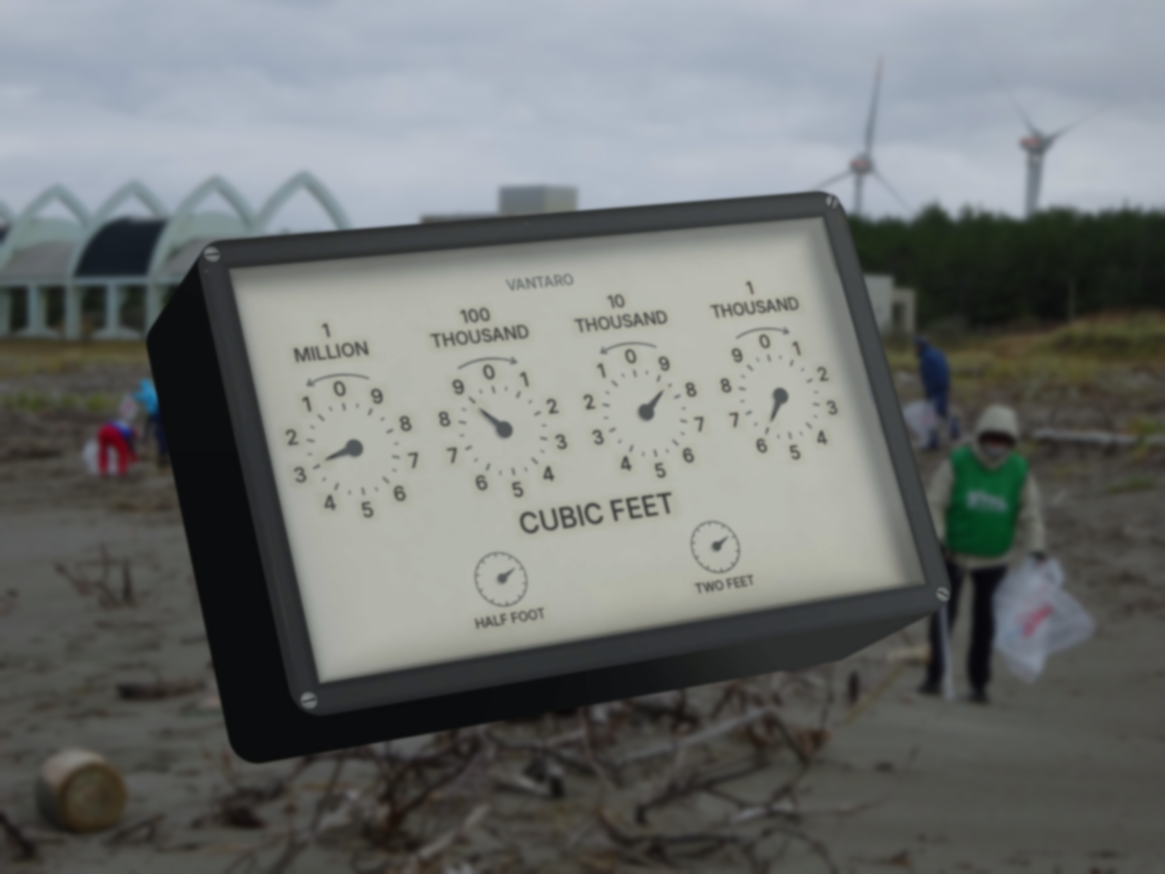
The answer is 288600 ft³
